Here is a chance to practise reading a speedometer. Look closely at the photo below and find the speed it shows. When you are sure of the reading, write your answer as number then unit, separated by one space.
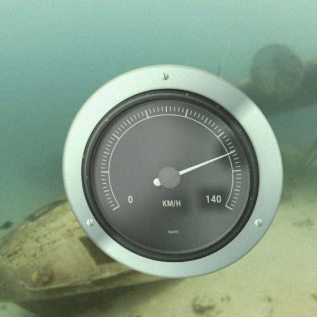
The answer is 110 km/h
